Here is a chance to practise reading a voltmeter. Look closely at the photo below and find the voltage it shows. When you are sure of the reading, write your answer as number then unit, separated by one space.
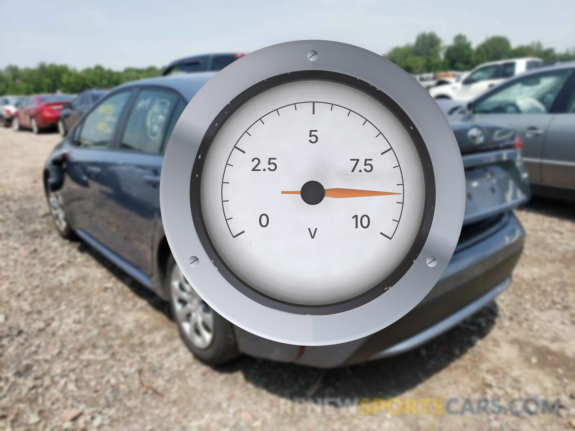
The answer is 8.75 V
